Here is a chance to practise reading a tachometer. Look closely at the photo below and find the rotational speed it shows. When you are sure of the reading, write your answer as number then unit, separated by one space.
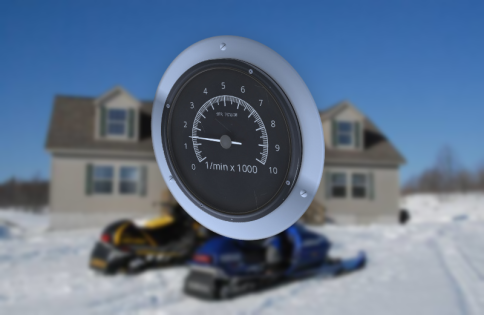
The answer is 1500 rpm
